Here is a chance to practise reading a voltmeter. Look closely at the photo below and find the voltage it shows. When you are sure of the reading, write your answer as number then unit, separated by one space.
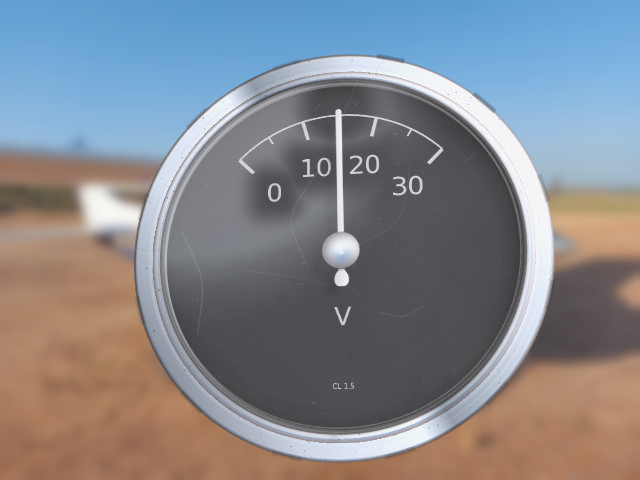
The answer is 15 V
